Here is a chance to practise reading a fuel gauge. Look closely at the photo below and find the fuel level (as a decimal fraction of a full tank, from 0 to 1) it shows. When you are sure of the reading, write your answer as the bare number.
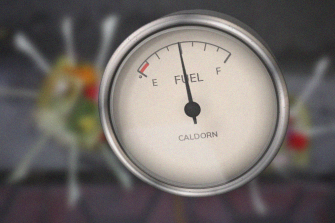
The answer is 0.5
